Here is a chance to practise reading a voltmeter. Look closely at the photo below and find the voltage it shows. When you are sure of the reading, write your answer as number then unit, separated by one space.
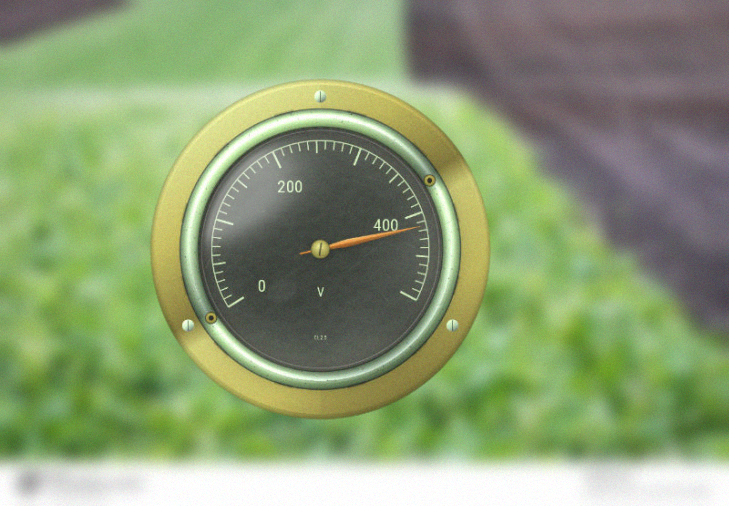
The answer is 415 V
